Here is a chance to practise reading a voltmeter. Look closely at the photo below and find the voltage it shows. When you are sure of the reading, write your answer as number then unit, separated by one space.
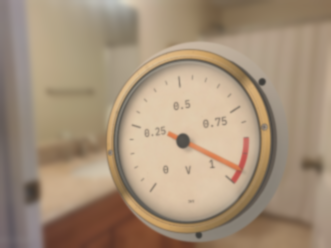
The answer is 0.95 V
